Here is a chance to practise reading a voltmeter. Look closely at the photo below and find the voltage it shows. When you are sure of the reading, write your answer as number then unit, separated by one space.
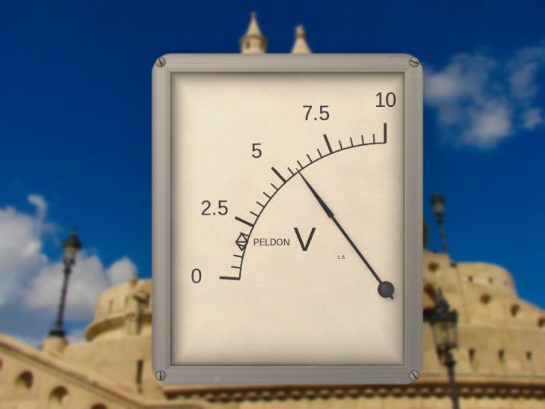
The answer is 5.75 V
